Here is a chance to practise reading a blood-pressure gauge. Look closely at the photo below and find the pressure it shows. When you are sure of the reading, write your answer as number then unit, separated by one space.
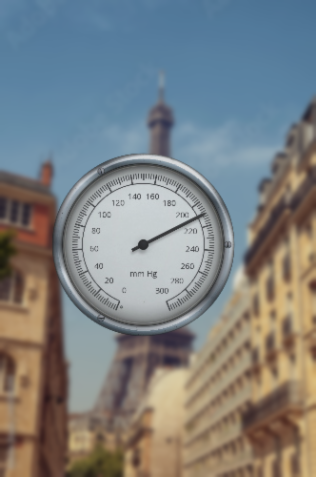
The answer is 210 mmHg
